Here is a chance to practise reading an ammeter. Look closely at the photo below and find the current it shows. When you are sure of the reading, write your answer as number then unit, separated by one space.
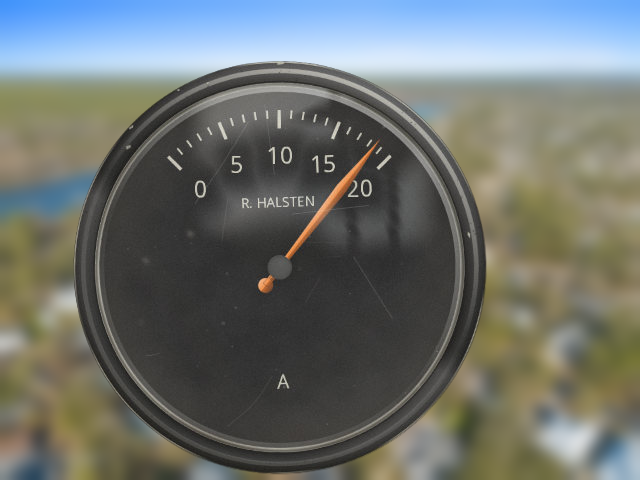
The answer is 18.5 A
